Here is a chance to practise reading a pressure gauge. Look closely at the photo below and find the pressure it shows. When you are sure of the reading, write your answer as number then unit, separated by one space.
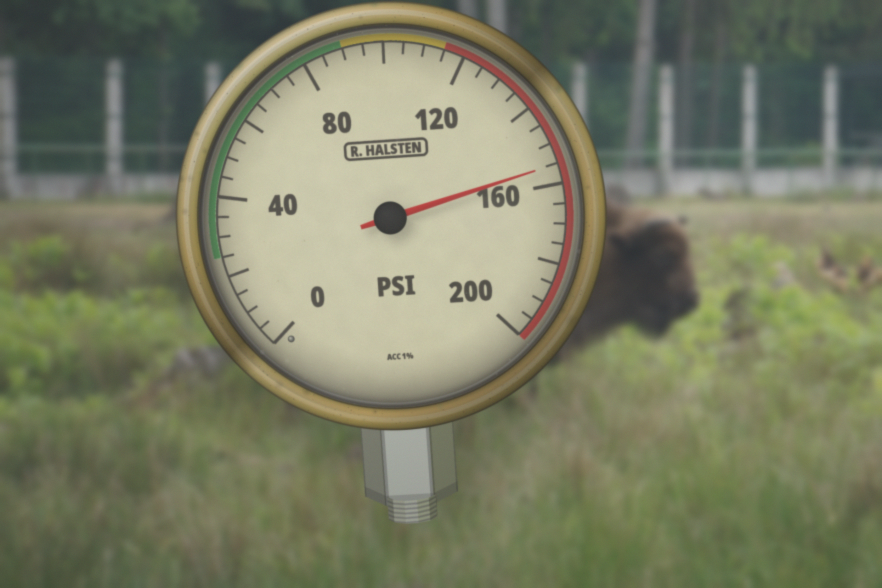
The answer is 155 psi
